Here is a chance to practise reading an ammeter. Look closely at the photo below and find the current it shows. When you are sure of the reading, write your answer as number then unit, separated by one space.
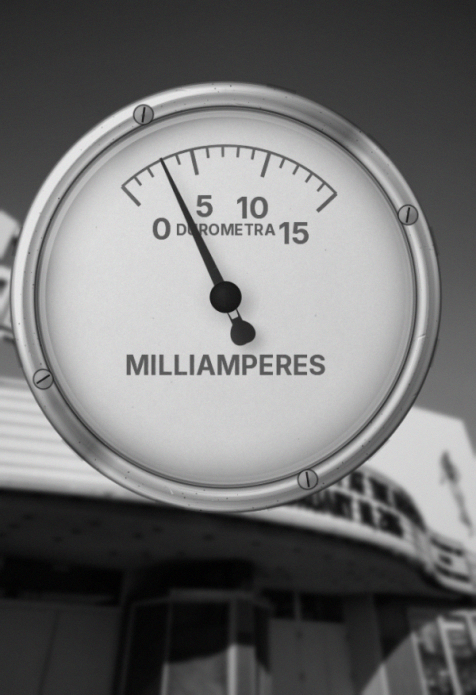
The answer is 3 mA
